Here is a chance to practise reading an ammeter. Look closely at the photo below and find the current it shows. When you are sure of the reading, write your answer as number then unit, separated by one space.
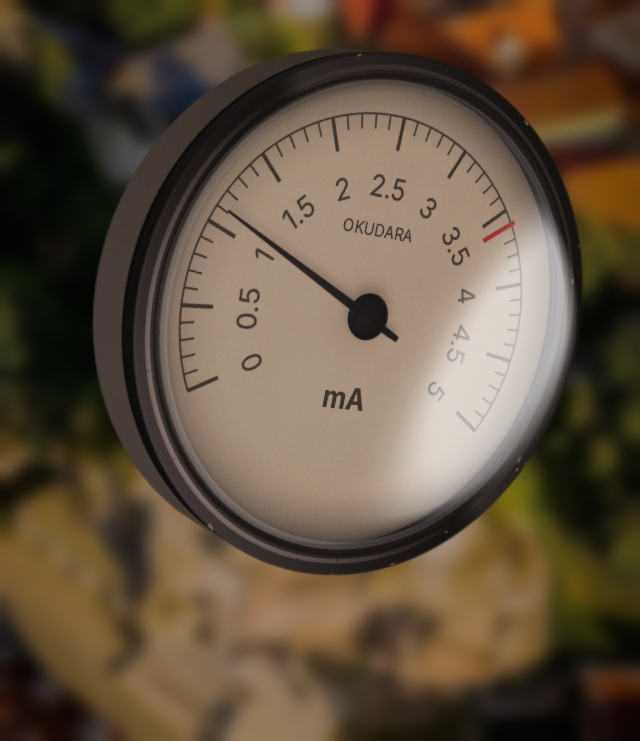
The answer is 1.1 mA
